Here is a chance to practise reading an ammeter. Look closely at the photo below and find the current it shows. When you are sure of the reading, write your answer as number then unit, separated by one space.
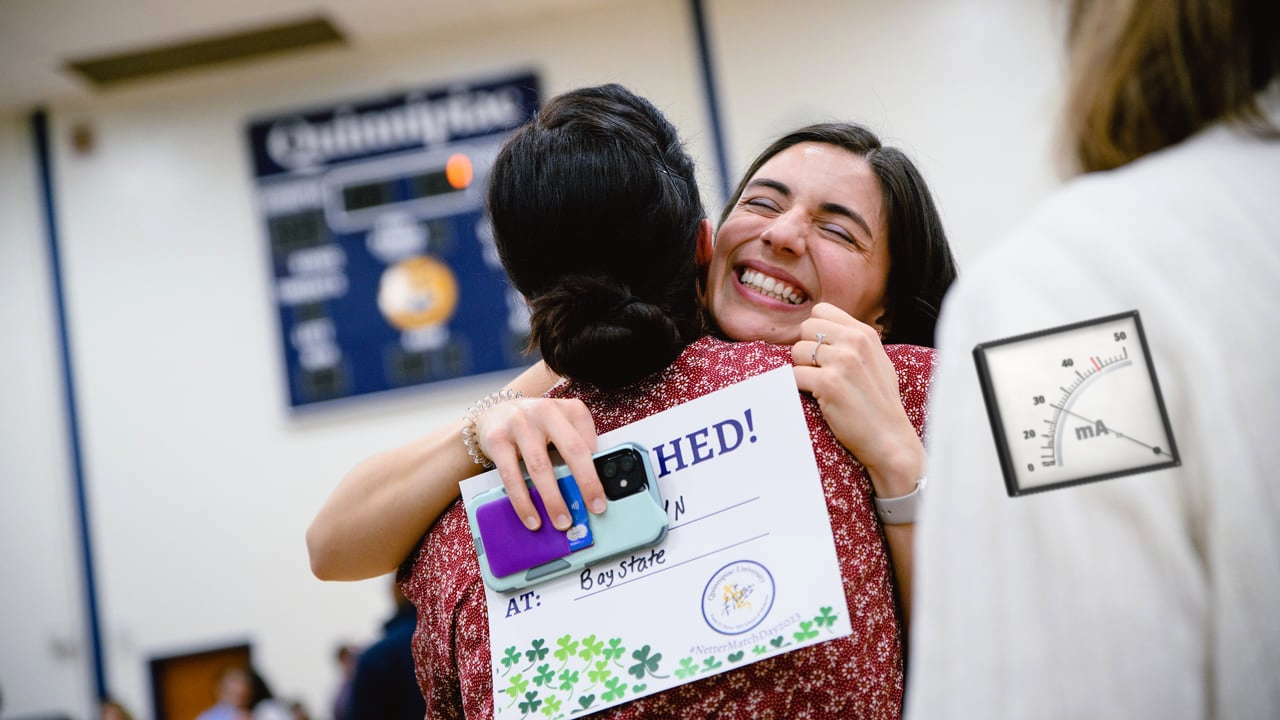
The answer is 30 mA
